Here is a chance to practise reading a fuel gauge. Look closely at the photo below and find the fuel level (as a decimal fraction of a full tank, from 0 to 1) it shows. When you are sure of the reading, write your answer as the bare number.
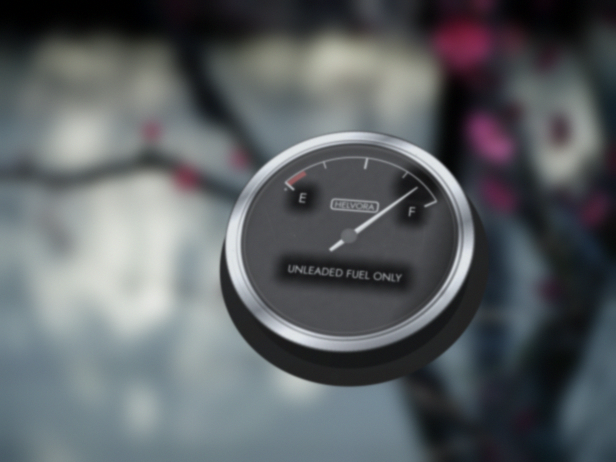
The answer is 0.875
